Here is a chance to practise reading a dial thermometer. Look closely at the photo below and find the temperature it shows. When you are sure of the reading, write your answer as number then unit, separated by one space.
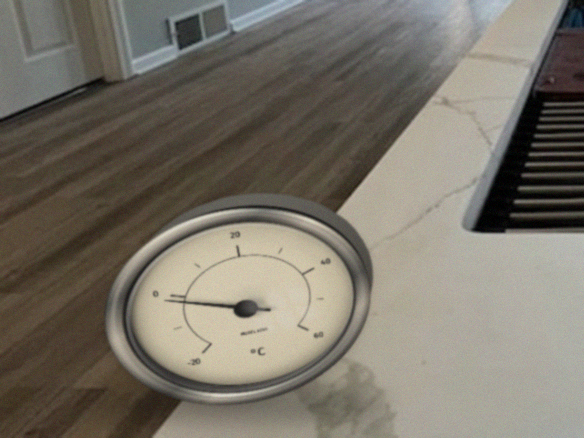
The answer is 0 °C
